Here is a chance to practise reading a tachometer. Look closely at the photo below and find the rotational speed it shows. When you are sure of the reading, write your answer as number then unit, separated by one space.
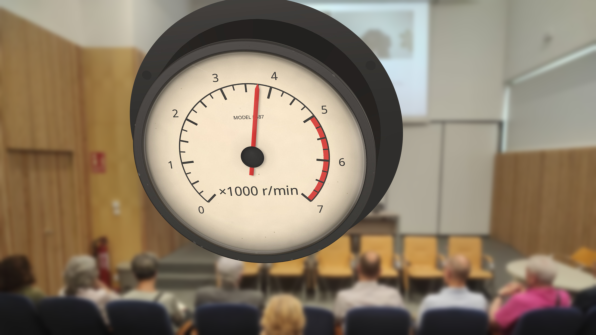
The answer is 3750 rpm
